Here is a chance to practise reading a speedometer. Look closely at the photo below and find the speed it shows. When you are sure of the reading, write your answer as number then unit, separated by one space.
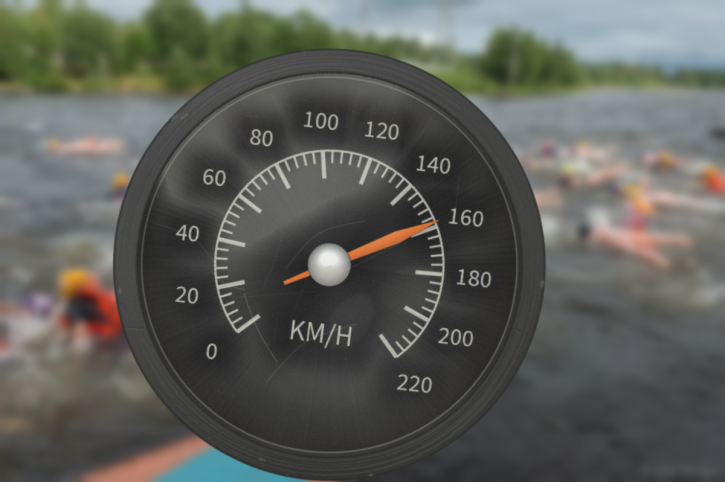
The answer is 158 km/h
